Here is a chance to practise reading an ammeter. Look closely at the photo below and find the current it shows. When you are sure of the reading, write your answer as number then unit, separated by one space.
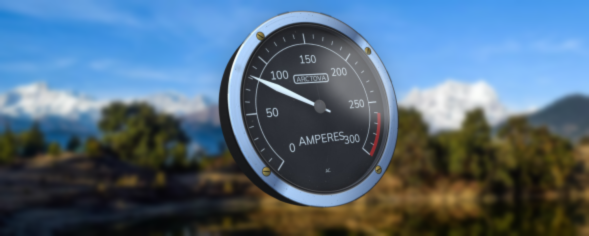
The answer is 80 A
